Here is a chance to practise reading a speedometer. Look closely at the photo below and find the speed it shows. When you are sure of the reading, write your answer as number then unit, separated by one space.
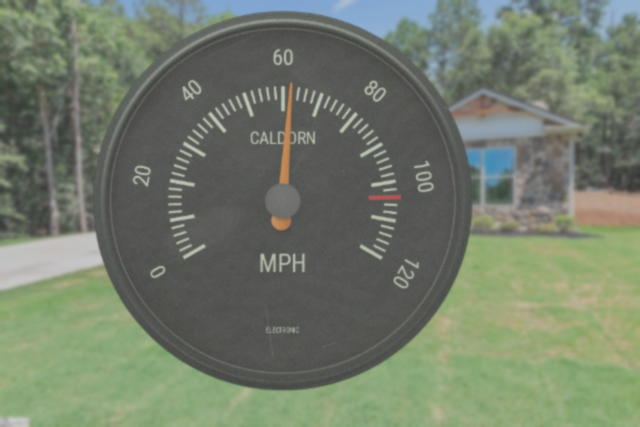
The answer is 62 mph
